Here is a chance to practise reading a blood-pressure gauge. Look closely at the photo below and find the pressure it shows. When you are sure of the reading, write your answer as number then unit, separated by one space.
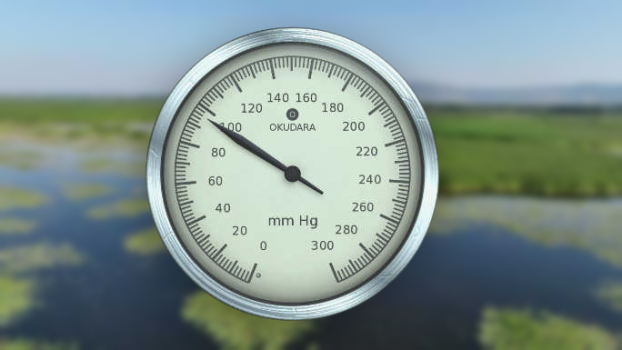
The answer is 96 mmHg
